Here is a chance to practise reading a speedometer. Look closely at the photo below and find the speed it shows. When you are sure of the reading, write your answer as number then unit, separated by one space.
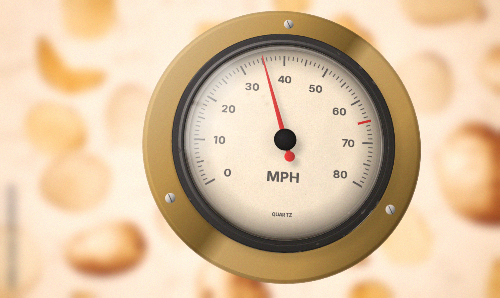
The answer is 35 mph
